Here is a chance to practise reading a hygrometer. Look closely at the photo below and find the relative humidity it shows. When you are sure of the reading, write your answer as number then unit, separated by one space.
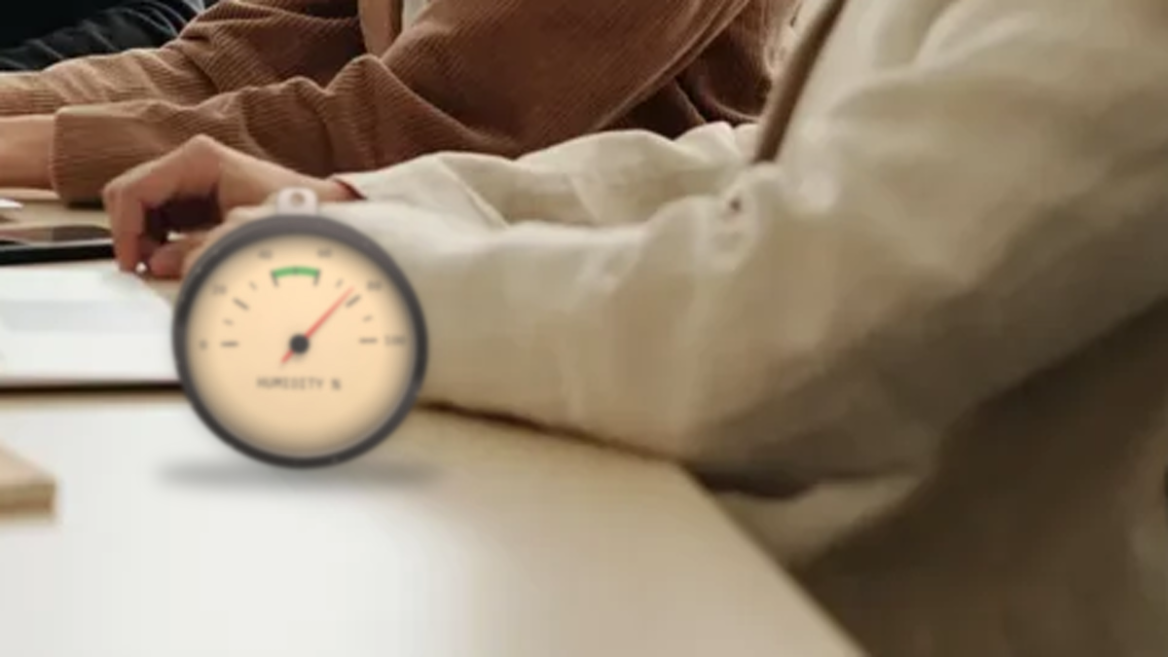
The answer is 75 %
